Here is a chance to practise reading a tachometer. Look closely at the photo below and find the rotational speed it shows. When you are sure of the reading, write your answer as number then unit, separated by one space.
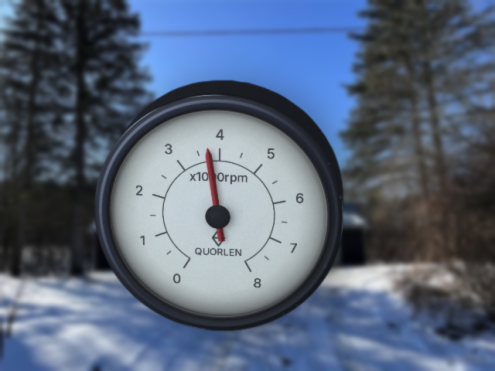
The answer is 3750 rpm
